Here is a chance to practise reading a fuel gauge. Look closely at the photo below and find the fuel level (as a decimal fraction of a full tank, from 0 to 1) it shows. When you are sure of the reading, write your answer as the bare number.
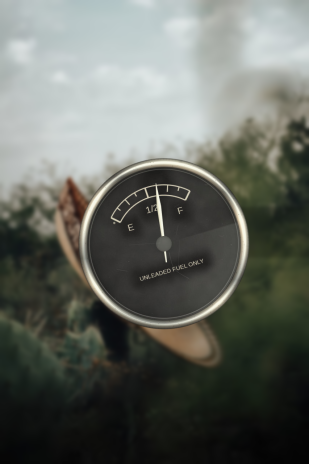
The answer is 0.625
